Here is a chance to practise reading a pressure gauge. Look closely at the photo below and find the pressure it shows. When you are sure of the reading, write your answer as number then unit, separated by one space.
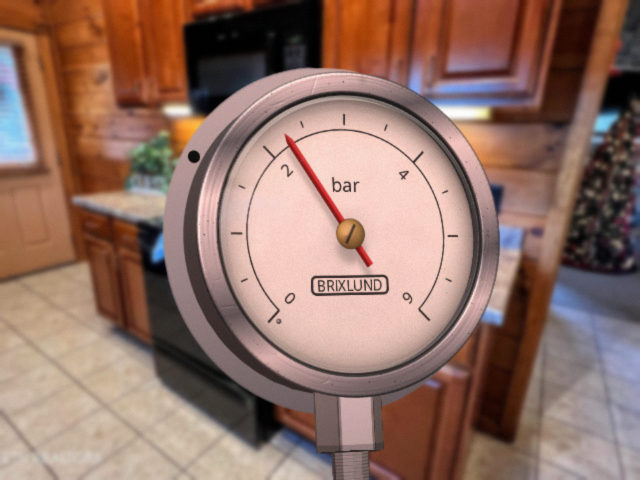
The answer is 2.25 bar
